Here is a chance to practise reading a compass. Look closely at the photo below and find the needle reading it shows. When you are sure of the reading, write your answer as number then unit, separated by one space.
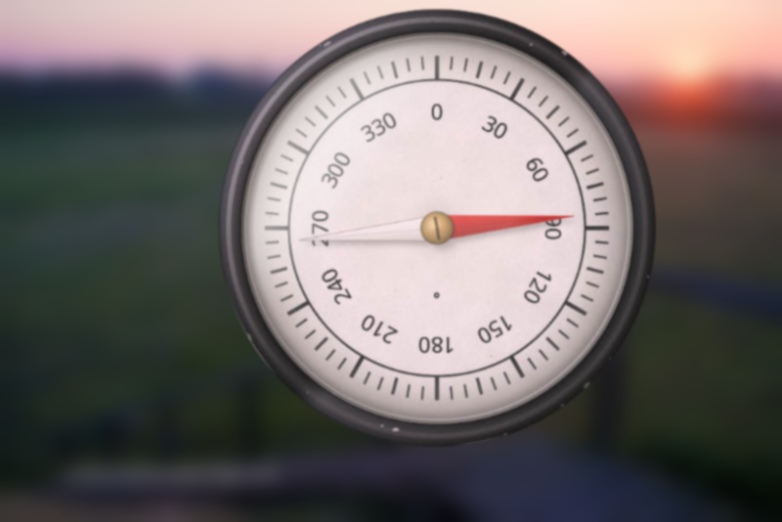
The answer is 85 °
